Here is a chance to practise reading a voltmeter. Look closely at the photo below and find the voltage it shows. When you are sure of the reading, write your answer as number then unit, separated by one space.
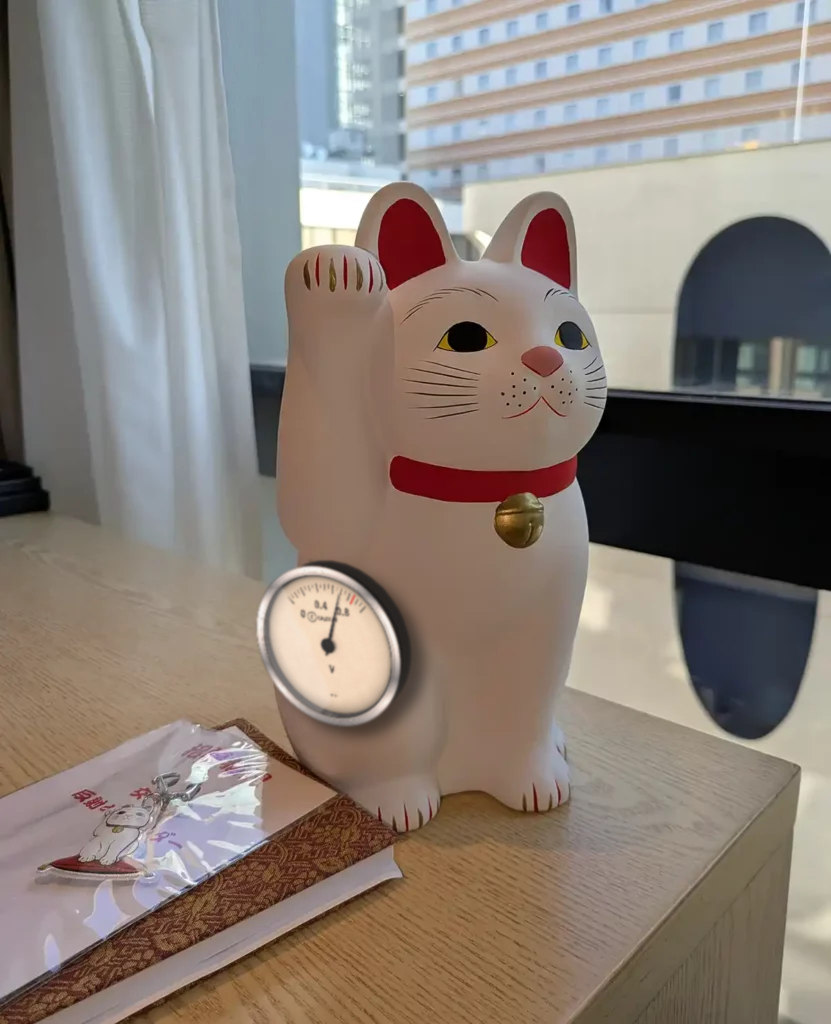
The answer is 0.7 V
